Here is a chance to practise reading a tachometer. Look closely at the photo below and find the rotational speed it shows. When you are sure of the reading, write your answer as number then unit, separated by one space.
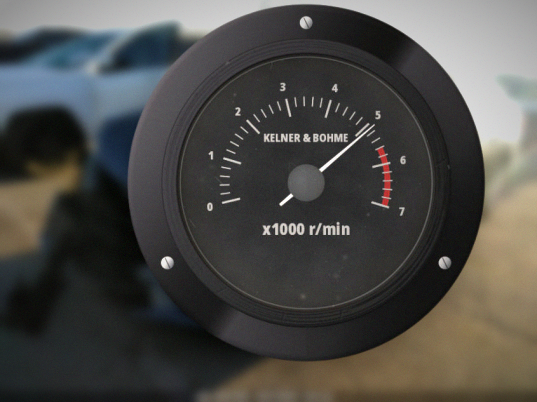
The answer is 5100 rpm
